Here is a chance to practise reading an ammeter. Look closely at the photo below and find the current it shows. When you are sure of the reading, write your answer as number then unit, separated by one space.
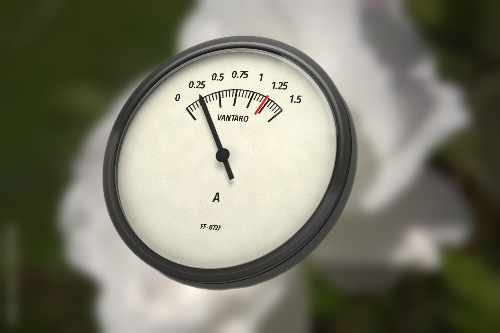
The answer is 0.25 A
